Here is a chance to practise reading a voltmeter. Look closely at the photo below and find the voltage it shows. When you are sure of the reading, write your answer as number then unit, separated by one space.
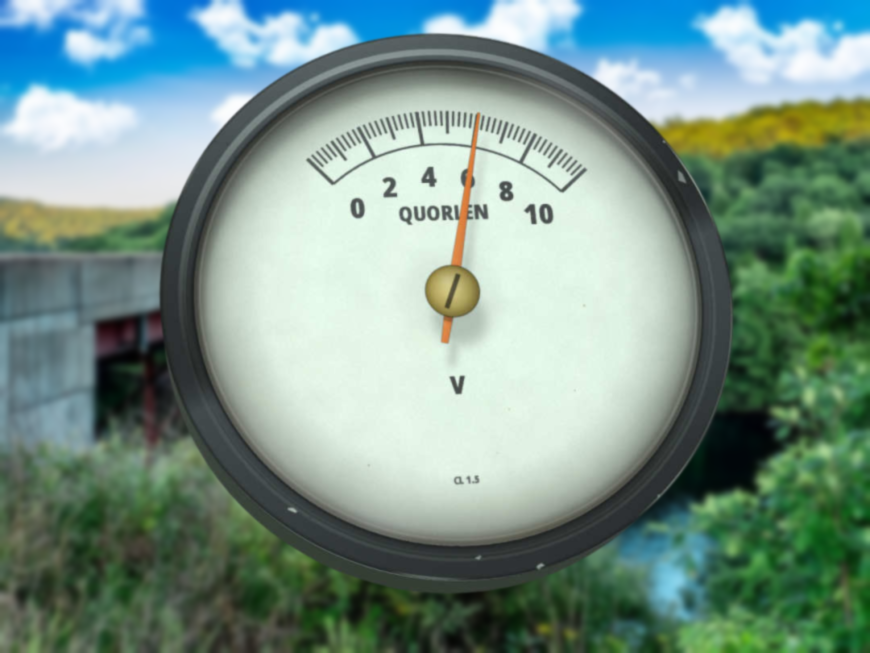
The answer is 6 V
